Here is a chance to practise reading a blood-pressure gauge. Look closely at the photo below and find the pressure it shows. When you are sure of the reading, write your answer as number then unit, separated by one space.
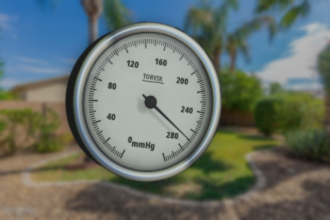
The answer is 270 mmHg
